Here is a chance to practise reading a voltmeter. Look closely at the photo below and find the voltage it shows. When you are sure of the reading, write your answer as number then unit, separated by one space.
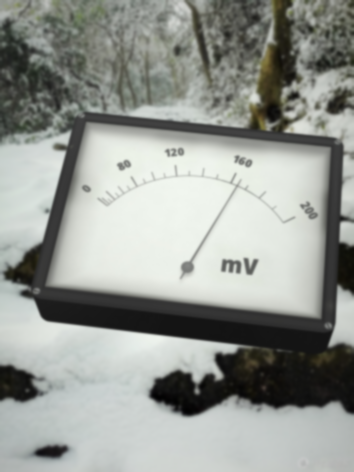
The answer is 165 mV
